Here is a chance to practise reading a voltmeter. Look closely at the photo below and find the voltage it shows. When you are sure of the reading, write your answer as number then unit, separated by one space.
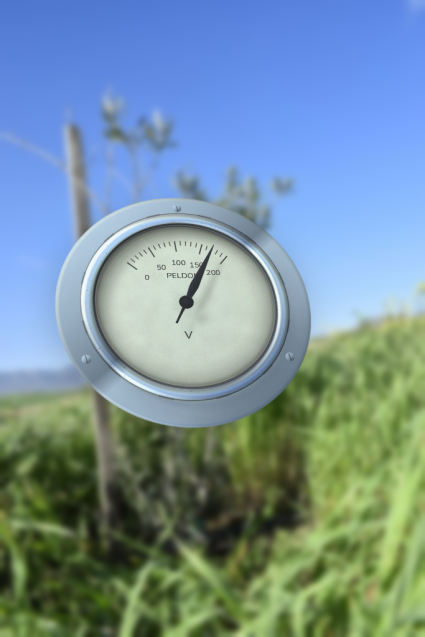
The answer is 170 V
